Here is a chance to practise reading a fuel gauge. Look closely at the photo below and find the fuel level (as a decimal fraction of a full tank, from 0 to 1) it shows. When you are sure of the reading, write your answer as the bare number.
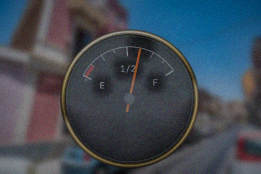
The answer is 0.625
